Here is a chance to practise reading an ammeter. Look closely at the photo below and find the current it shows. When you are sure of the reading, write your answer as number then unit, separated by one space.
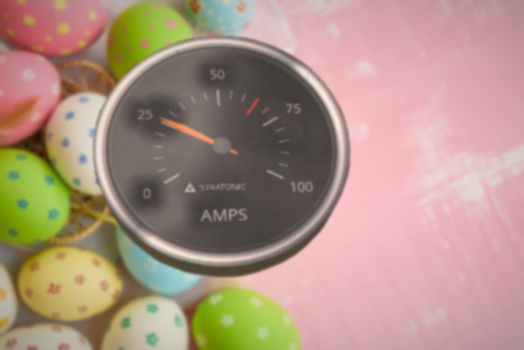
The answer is 25 A
